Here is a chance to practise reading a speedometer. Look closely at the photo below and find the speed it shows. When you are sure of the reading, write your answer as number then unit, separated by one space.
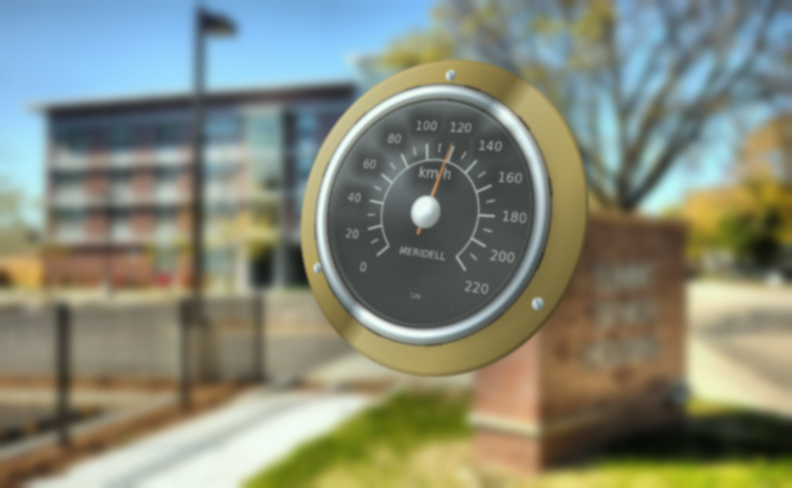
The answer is 120 km/h
